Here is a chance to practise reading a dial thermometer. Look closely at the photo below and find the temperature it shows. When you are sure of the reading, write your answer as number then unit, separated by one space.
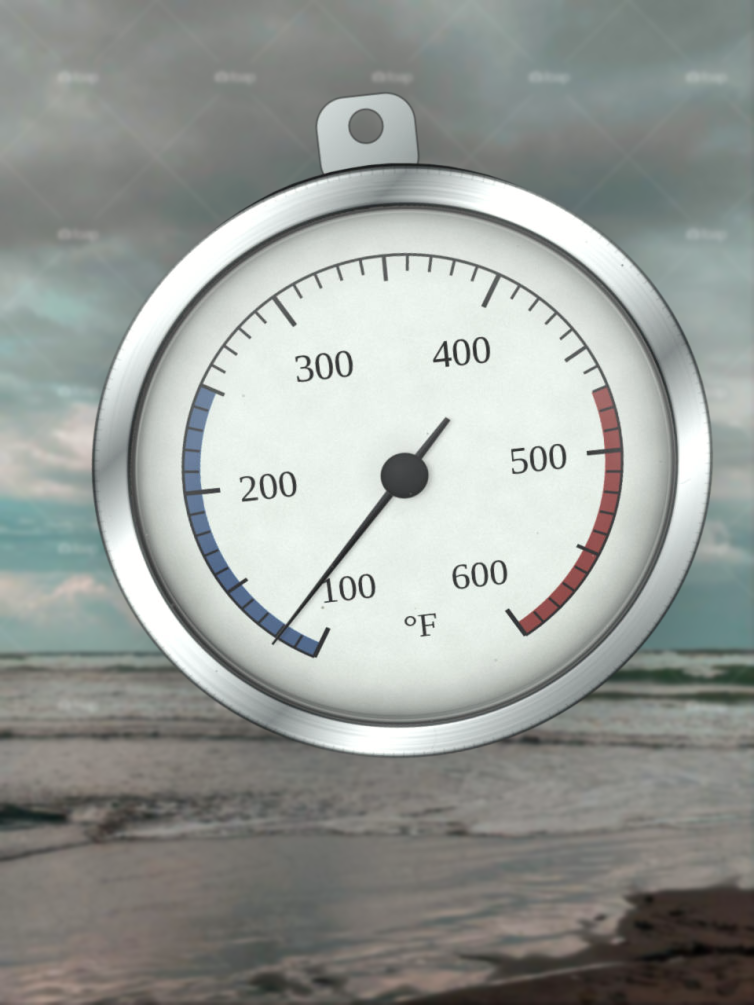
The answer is 120 °F
